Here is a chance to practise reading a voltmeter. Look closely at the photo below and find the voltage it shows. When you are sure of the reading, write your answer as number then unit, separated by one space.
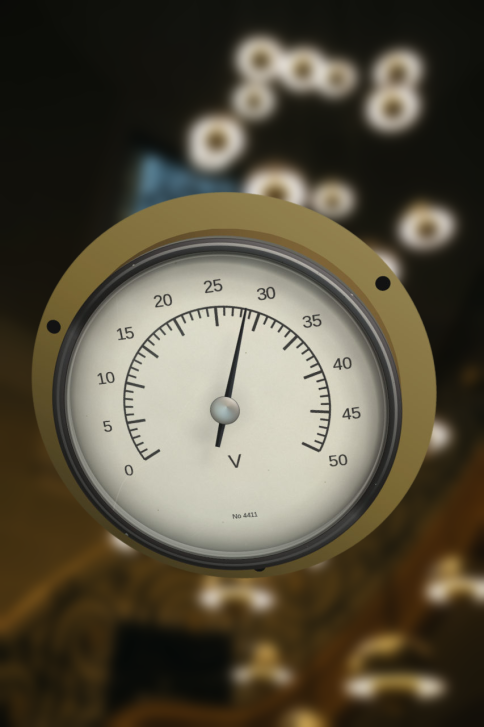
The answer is 28.5 V
